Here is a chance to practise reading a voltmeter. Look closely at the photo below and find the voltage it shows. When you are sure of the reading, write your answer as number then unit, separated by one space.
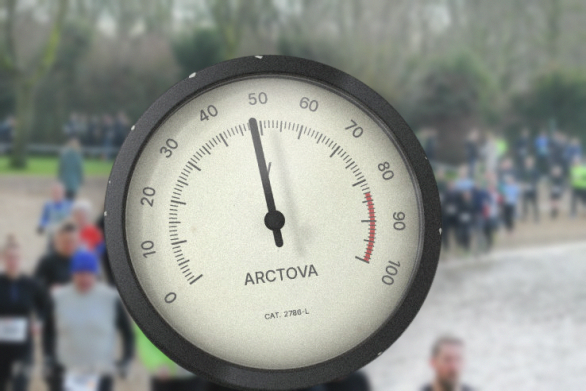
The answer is 48 V
